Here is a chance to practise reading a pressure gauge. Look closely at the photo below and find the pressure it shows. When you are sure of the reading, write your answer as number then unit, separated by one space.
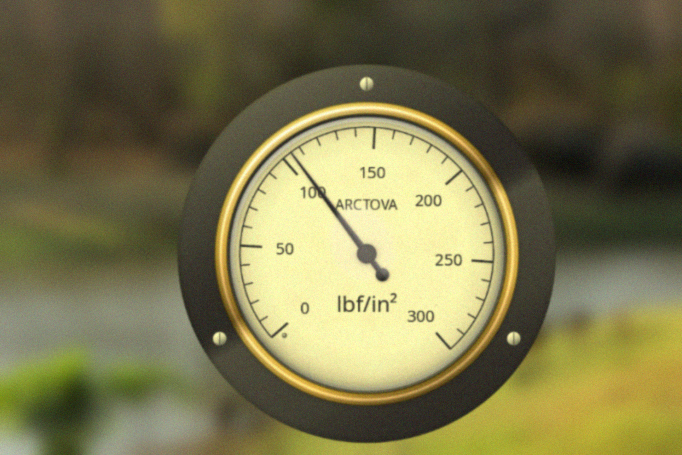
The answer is 105 psi
